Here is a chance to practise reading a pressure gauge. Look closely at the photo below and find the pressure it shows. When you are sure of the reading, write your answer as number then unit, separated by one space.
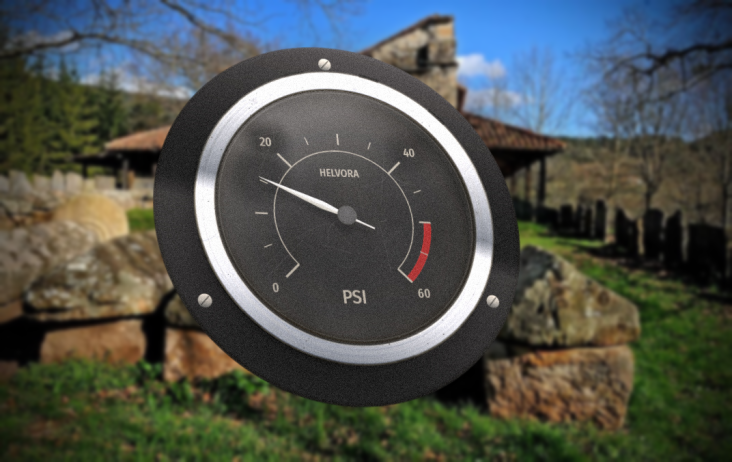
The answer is 15 psi
